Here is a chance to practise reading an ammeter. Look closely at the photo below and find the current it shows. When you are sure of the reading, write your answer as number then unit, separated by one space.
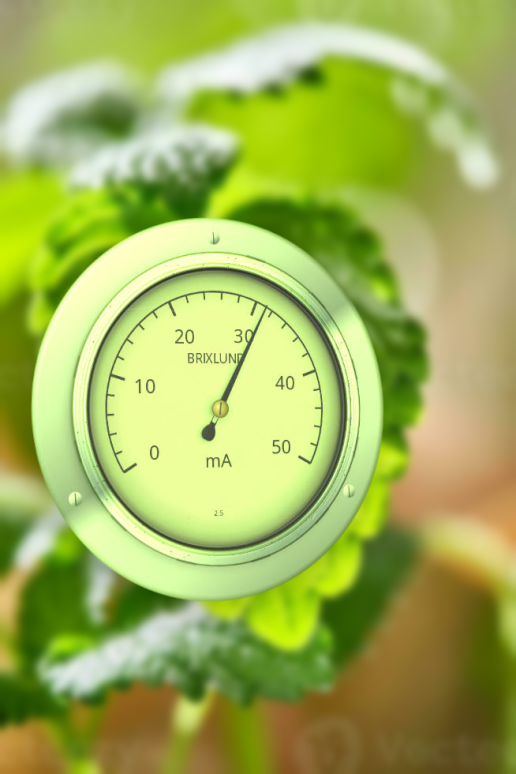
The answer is 31 mA
